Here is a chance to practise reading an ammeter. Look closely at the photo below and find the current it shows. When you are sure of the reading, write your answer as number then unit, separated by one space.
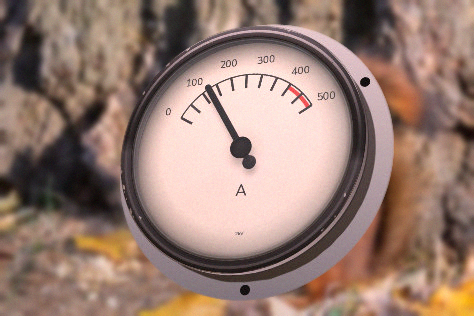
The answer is 125 A
